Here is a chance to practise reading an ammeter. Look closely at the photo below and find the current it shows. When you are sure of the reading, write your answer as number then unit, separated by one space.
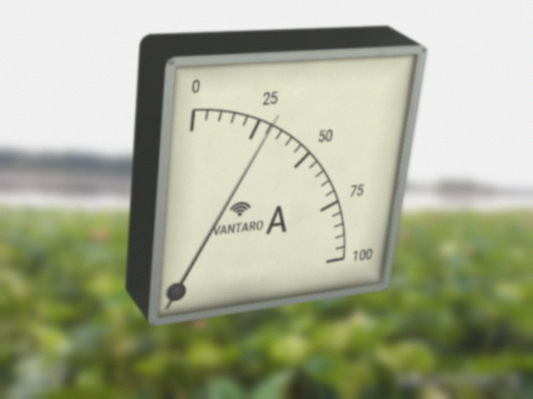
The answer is 30 A
